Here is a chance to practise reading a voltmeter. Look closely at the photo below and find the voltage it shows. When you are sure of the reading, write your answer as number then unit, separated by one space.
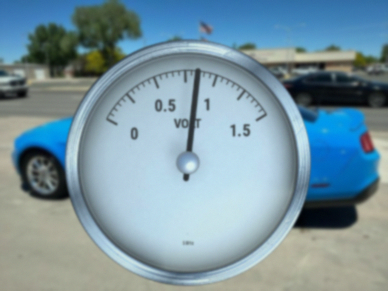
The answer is 0.85 V
